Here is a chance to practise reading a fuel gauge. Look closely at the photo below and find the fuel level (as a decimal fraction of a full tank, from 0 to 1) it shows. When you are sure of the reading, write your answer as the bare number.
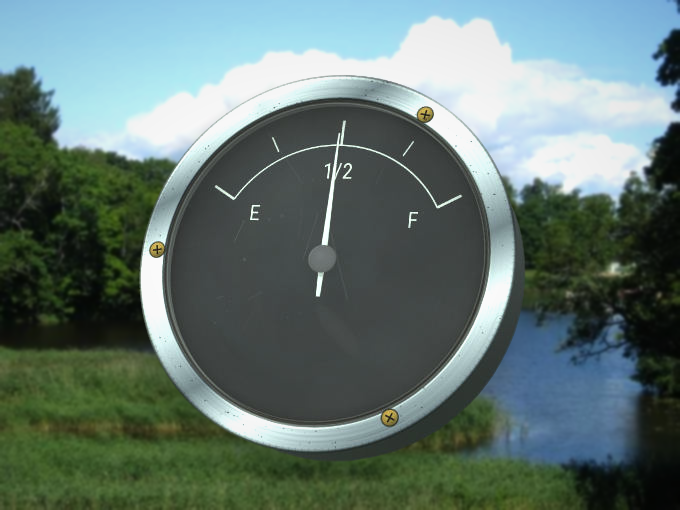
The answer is 0.5
